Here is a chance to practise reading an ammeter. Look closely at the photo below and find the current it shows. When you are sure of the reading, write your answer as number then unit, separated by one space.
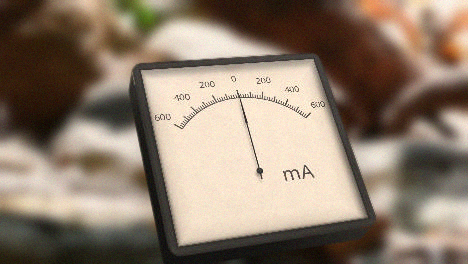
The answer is 0 mA
